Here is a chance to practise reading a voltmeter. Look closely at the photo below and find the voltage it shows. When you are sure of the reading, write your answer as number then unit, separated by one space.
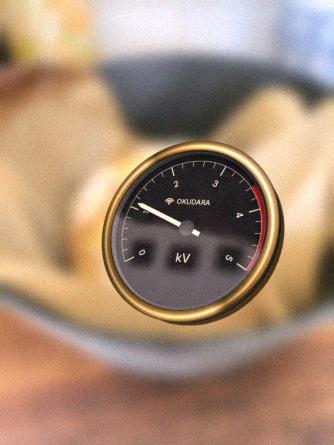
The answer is 1.1 kV
